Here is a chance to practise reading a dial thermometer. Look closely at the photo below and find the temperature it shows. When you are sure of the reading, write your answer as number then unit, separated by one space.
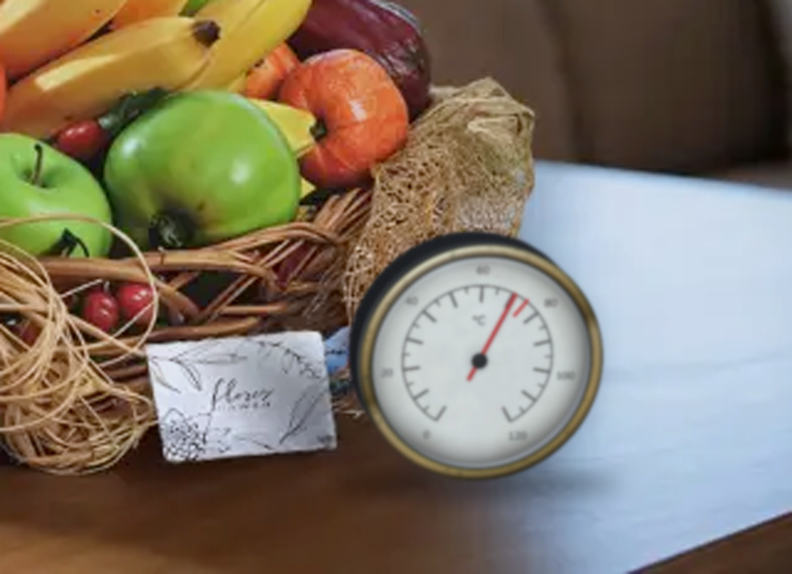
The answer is 70 °C
